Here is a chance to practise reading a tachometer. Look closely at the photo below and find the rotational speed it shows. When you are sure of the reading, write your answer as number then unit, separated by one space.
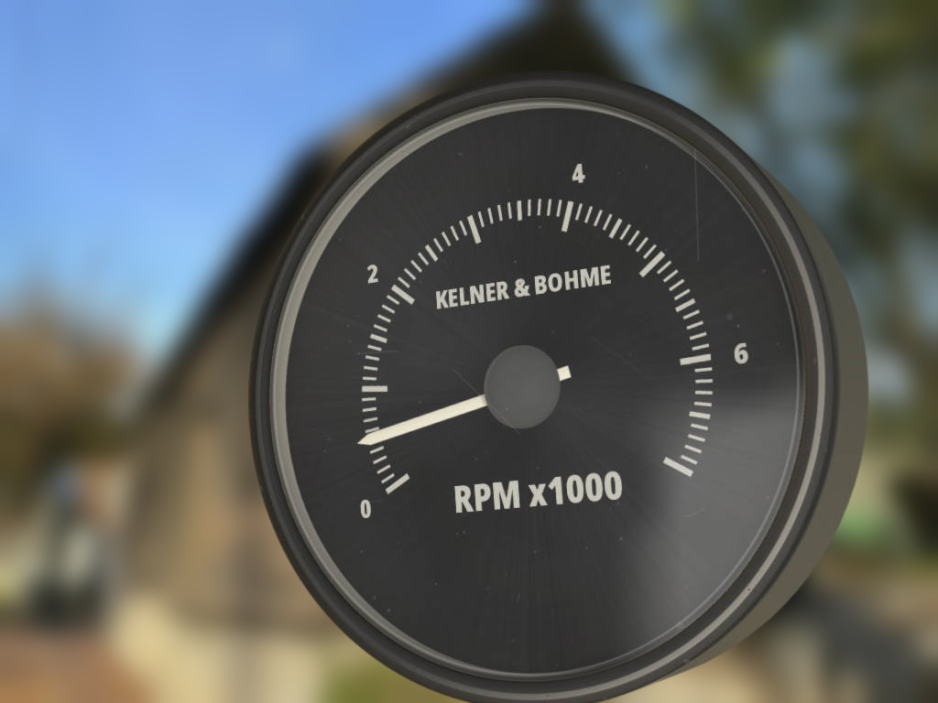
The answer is 500 rpm
